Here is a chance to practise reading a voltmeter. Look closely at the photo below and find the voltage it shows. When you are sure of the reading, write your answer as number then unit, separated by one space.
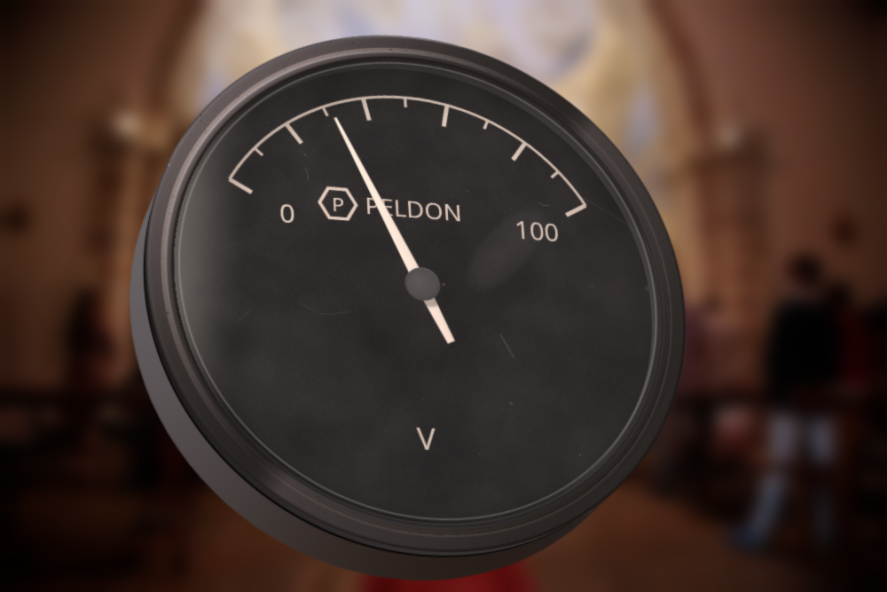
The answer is 30 V
